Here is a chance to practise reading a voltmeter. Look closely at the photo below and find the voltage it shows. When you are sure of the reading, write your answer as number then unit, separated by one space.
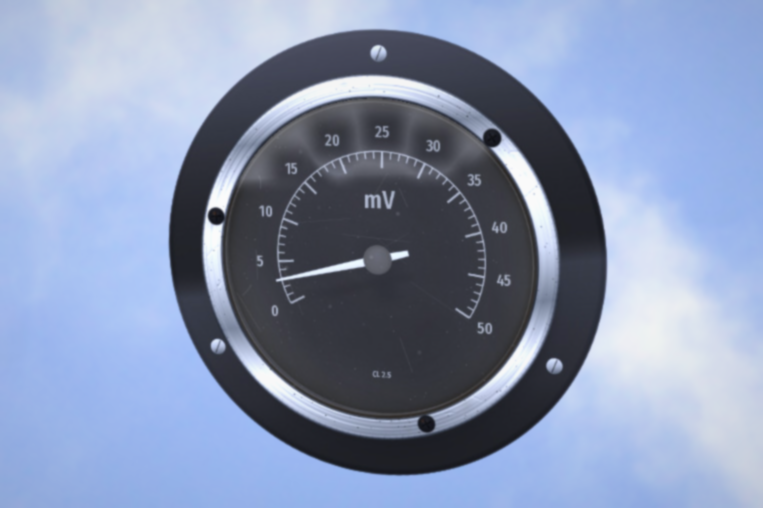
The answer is 3 mV
